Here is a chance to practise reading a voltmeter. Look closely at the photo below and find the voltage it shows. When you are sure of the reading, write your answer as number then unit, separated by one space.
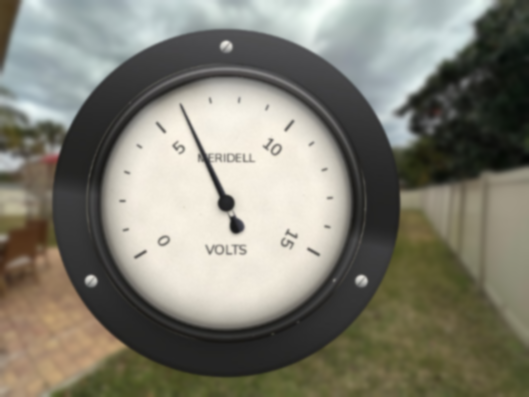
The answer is 6 V
